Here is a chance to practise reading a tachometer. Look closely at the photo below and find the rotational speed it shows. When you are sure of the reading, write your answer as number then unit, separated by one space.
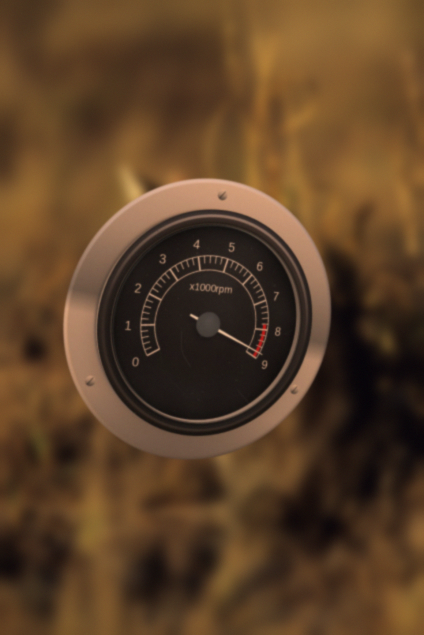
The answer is 8800 rpm
